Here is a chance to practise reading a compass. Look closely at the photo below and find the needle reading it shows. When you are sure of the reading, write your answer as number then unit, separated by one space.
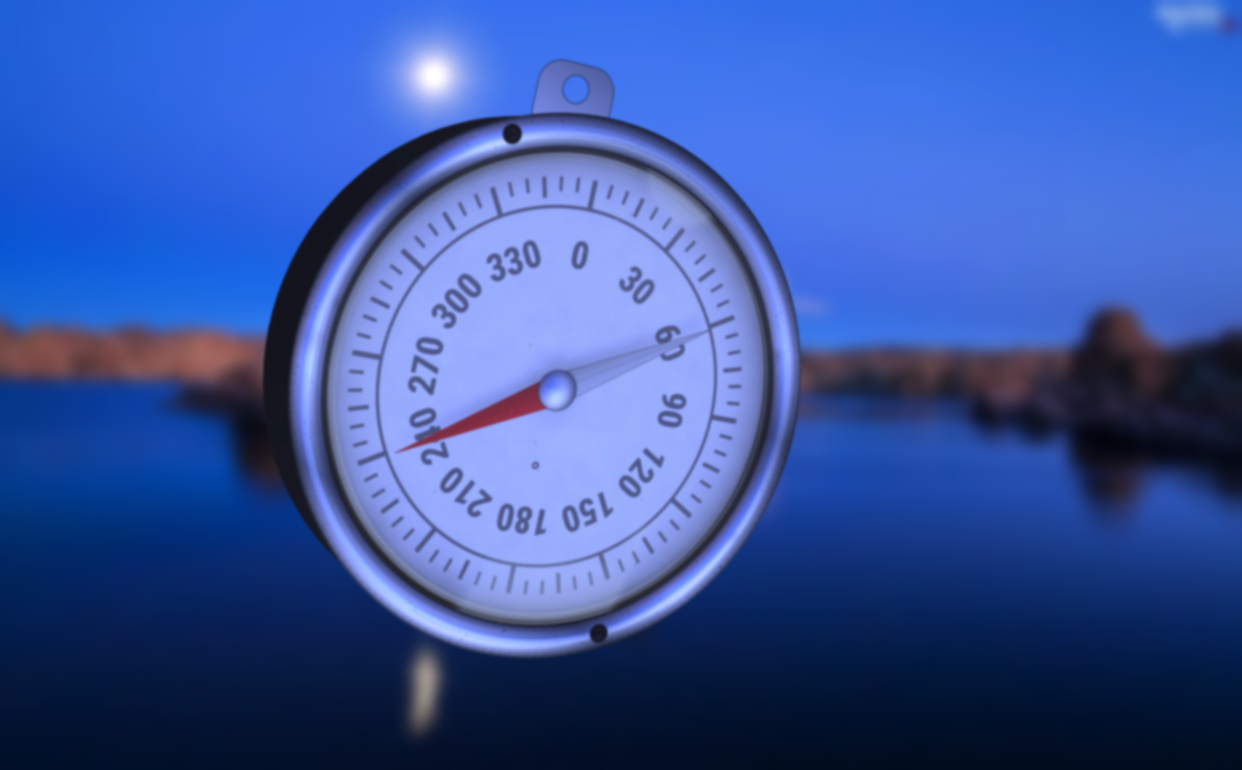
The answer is 240 °
